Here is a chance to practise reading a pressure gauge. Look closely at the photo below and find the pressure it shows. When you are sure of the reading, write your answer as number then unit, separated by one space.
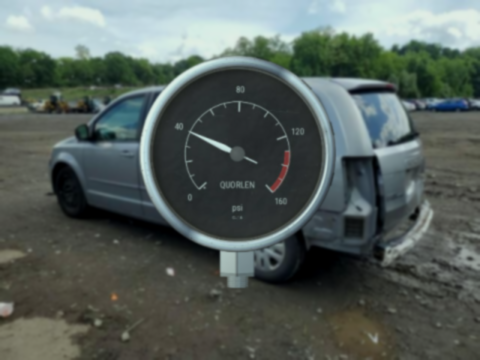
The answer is 40 psi
